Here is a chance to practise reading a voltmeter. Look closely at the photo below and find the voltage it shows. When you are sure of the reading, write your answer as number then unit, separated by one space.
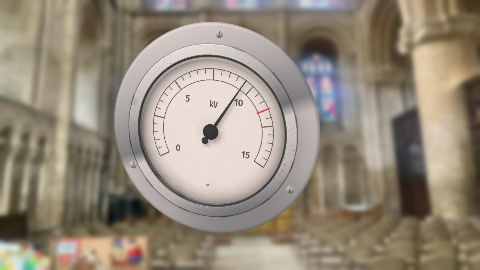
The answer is 9.5 kV
